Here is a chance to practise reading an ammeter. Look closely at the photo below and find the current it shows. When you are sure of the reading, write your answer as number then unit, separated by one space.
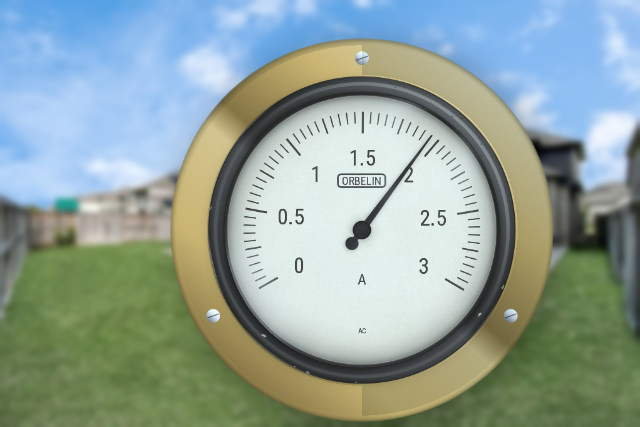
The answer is 1.95 A
